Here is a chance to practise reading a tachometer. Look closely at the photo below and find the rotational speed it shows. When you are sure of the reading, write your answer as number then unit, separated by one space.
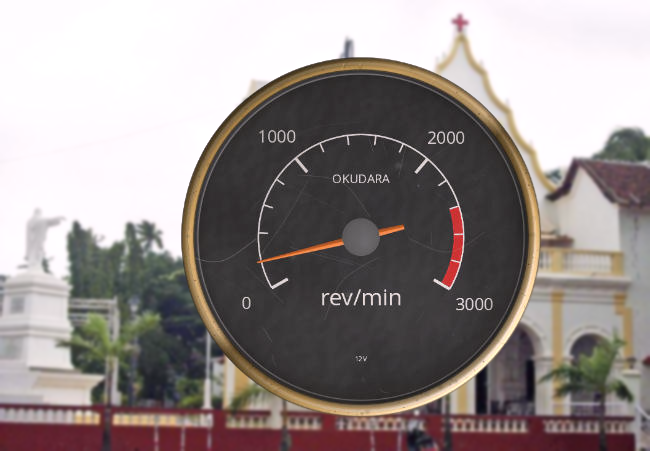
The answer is 200 rpm
